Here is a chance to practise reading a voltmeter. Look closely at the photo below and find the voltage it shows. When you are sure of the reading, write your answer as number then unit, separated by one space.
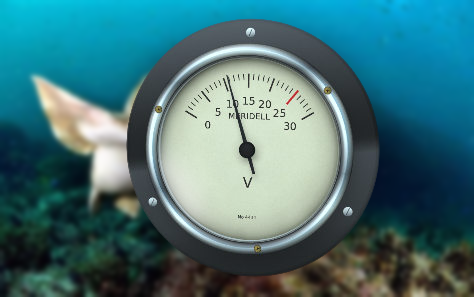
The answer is 11 V
